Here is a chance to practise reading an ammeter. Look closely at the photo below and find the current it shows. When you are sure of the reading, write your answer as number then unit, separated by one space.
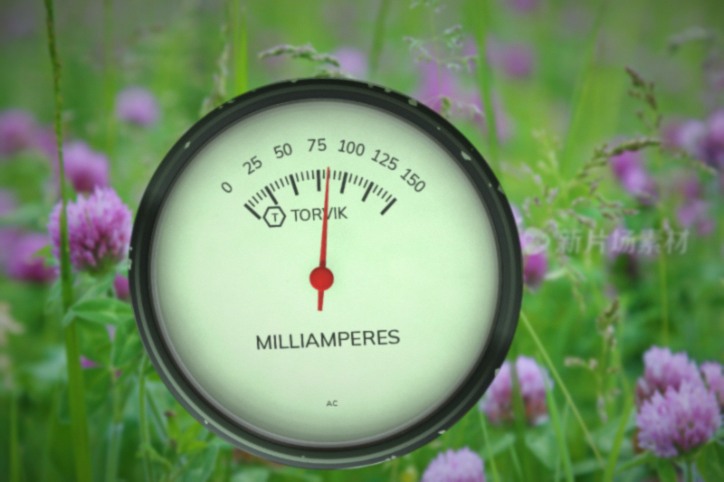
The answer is 85 mA
